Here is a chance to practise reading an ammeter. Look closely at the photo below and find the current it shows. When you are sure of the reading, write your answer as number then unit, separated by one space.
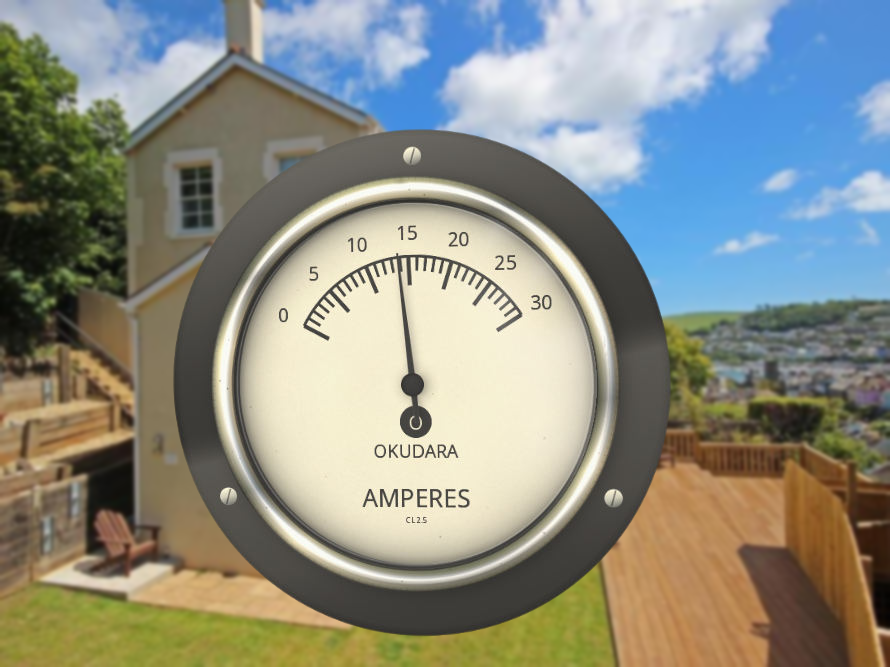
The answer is 14 A
